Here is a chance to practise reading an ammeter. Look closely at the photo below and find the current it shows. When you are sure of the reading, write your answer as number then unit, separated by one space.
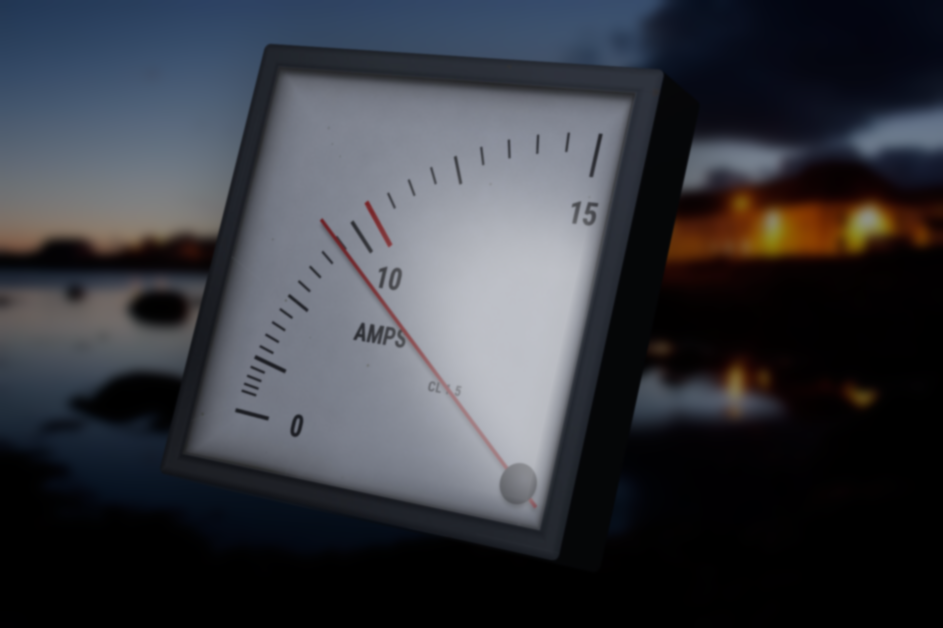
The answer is 9.5 A
